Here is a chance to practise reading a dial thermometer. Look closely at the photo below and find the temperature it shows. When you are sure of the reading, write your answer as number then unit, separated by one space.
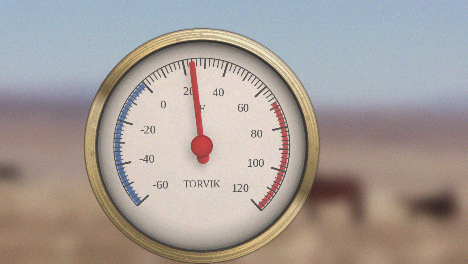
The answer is 24 °F
